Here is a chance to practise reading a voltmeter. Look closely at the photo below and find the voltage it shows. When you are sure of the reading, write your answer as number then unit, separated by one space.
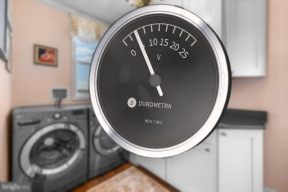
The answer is 5 V
